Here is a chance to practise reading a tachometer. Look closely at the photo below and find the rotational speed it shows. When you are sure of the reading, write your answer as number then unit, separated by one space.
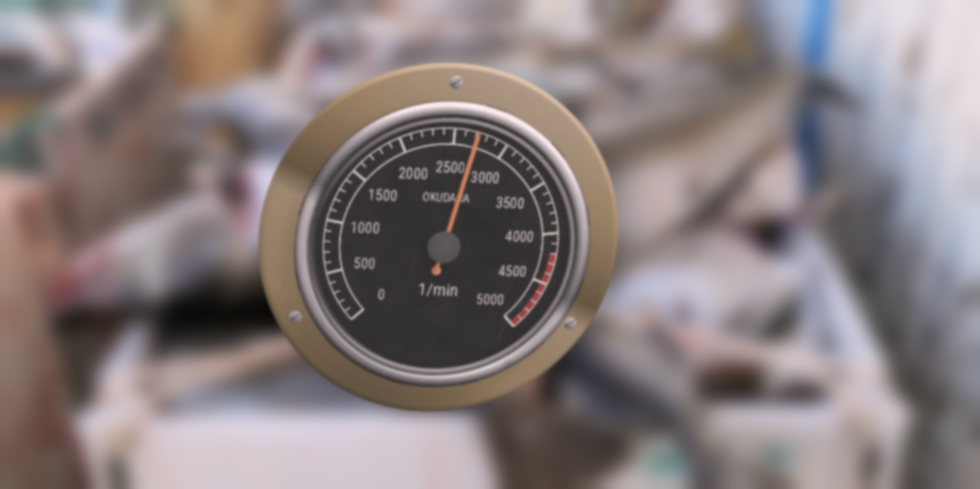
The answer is 2700 rpm
